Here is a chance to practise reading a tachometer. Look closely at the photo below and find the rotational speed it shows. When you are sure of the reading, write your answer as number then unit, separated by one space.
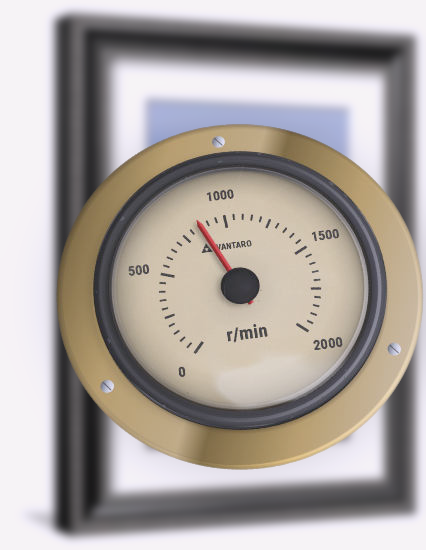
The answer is 850 rpm
